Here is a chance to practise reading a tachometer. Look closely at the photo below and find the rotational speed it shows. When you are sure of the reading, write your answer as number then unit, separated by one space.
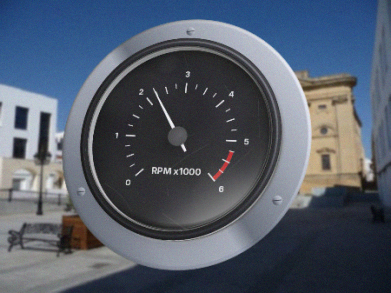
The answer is 2250 rpm
